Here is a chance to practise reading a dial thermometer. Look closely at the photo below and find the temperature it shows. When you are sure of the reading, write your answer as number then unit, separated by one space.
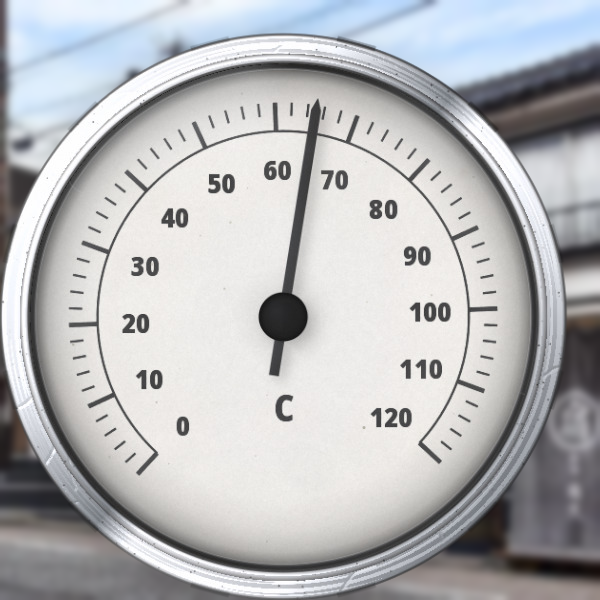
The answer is 65 °C
